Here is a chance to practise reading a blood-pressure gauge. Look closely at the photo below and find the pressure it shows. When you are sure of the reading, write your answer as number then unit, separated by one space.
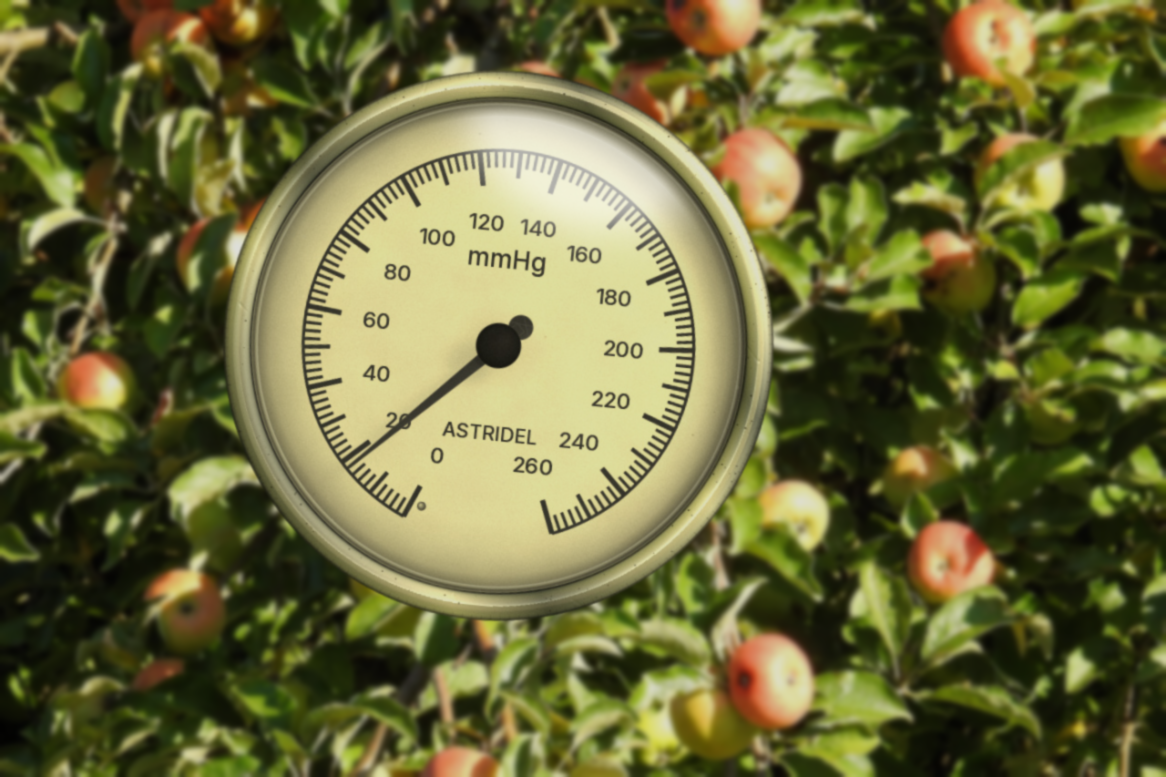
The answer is 18 mmHg
